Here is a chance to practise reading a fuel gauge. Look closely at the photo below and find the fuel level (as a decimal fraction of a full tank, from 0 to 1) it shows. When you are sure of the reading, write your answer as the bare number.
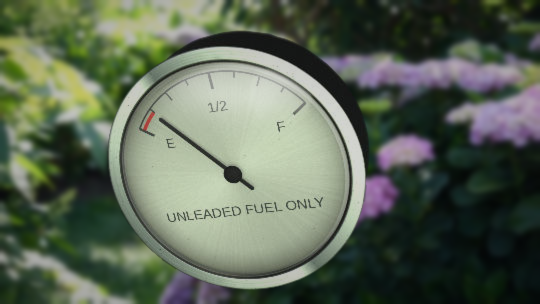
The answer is 0.125
